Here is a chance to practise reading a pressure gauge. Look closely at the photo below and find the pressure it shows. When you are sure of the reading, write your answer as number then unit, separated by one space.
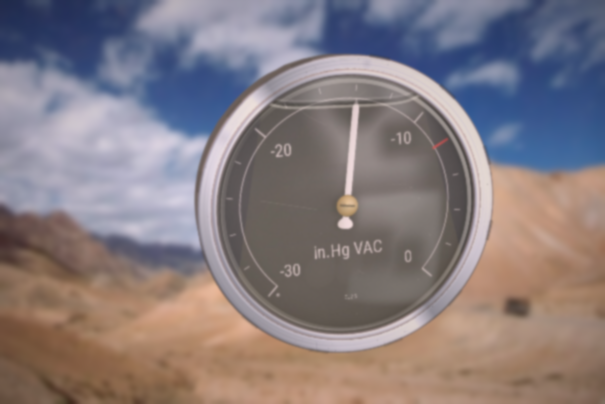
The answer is -14 inHg
